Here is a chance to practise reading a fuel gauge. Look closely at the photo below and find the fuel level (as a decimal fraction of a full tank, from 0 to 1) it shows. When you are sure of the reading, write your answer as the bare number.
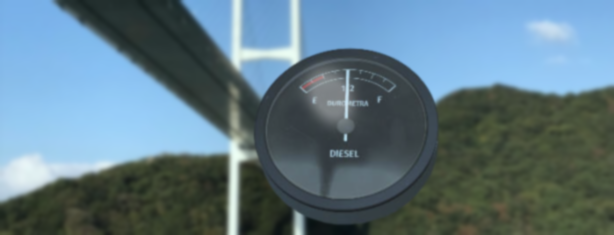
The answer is 0.5
